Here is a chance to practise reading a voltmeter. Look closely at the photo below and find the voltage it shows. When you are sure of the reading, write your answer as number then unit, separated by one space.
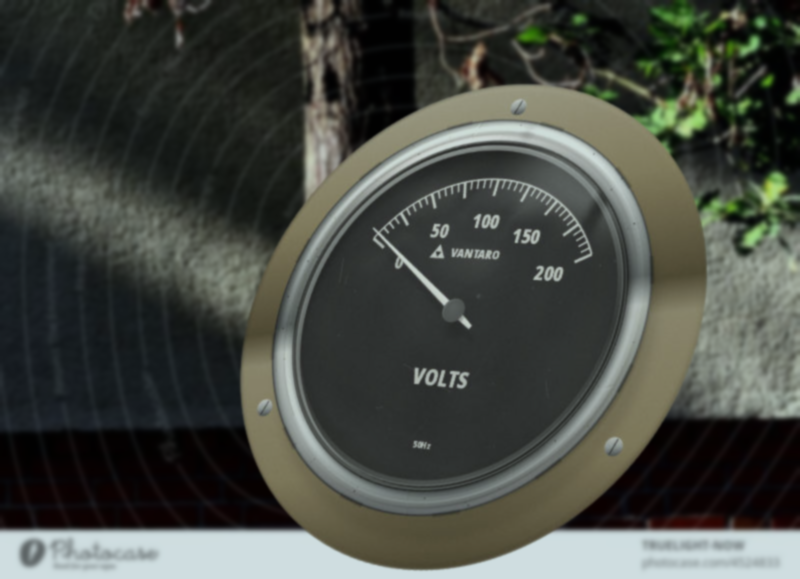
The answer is 5 V
